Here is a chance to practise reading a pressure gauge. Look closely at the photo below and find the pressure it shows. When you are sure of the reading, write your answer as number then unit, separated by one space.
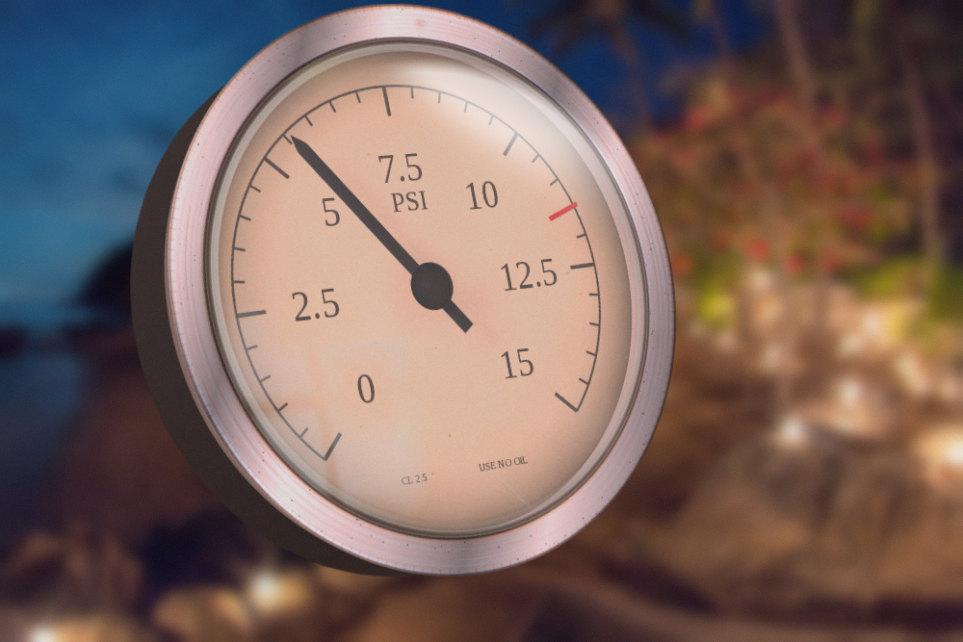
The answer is 5.5 psi
